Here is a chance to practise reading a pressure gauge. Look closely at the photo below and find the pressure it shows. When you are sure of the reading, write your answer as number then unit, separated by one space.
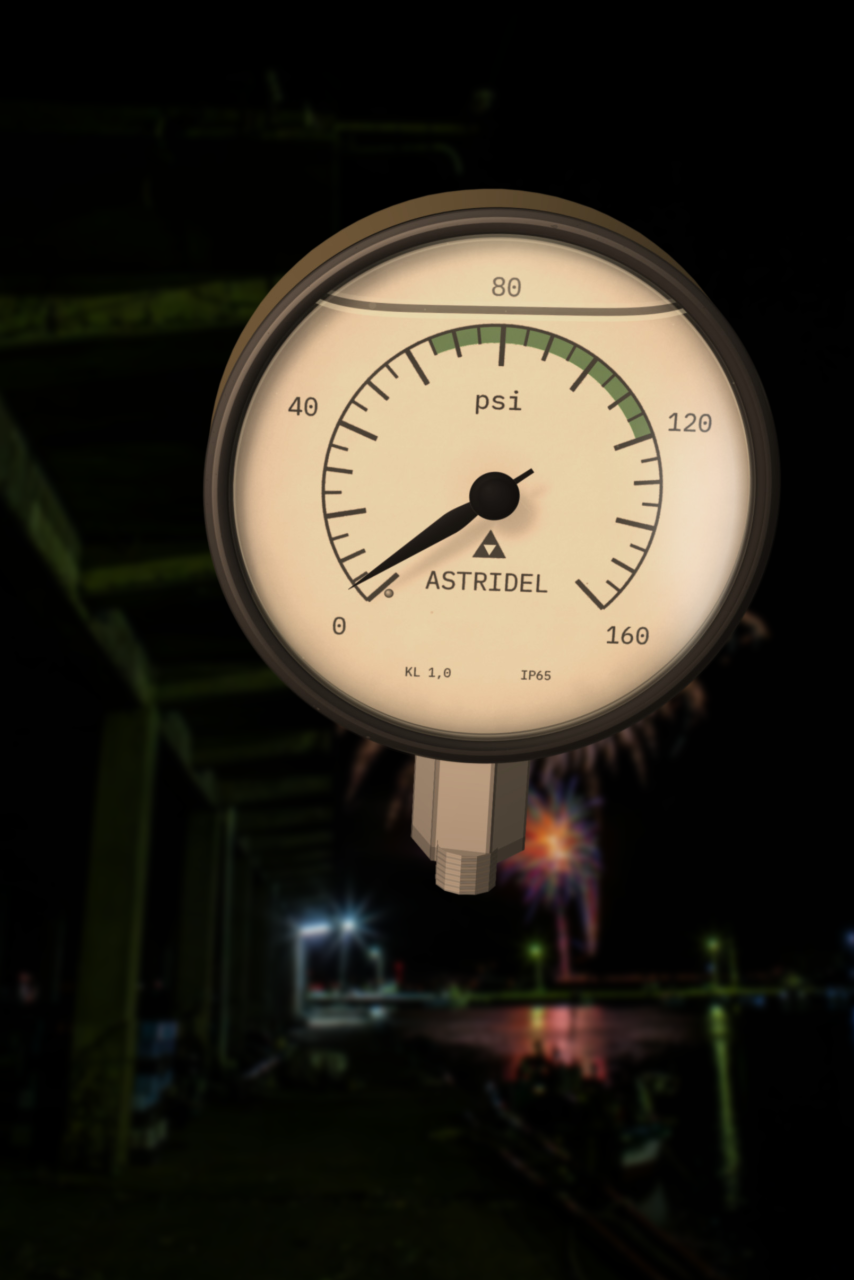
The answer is 5 psi
